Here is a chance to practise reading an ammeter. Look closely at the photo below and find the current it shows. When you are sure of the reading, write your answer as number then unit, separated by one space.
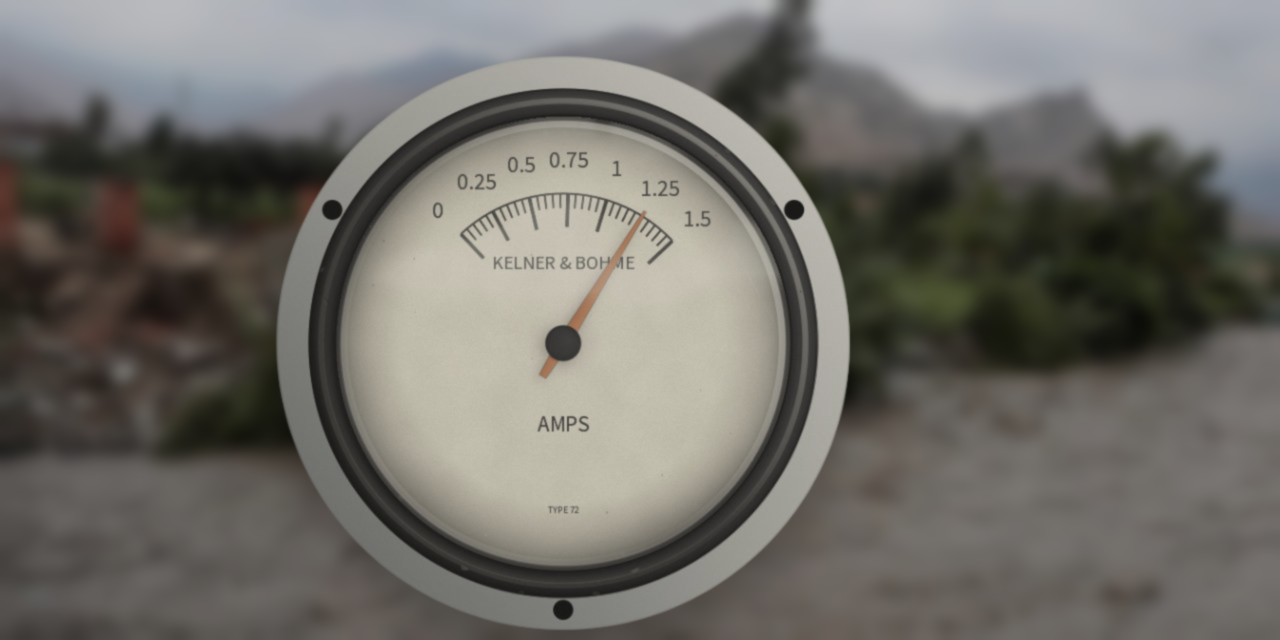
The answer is 1.25 A
